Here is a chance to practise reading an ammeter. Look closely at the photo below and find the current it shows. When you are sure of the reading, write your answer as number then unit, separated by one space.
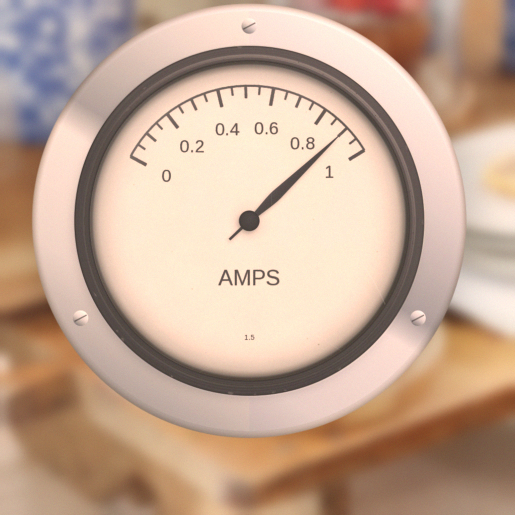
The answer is 0.9 A
